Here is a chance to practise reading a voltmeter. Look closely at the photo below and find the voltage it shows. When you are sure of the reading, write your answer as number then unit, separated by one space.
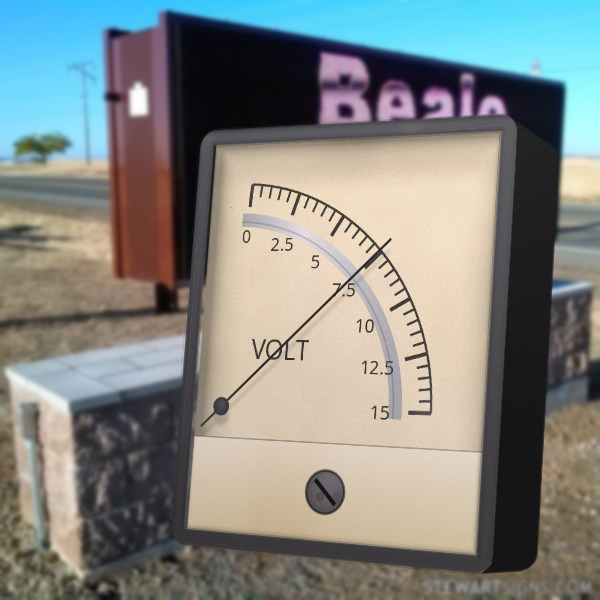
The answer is 7.5 V
